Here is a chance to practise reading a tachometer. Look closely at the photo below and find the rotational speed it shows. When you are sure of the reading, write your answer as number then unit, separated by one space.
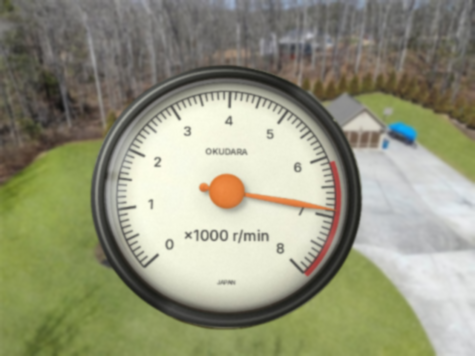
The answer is 6900 rpm
